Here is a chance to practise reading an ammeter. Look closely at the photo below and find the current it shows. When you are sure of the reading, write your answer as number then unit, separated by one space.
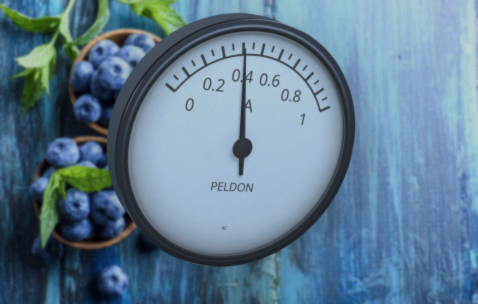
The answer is 0.4 A
